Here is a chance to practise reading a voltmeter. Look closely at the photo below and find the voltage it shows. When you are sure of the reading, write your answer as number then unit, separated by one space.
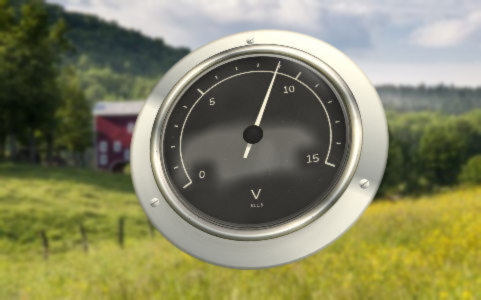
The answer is 9 V
